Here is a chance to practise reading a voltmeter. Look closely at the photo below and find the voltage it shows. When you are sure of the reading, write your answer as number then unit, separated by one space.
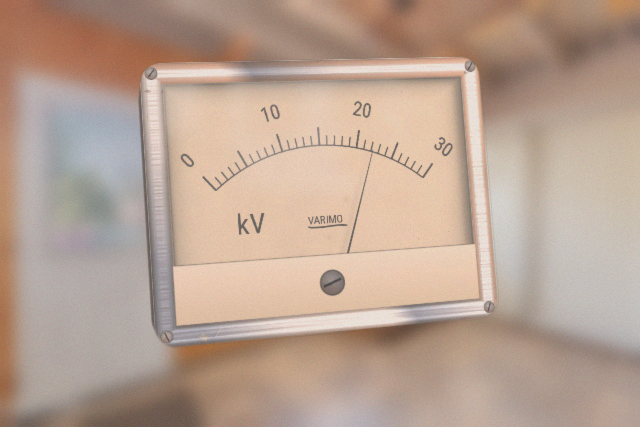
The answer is 22 kV
